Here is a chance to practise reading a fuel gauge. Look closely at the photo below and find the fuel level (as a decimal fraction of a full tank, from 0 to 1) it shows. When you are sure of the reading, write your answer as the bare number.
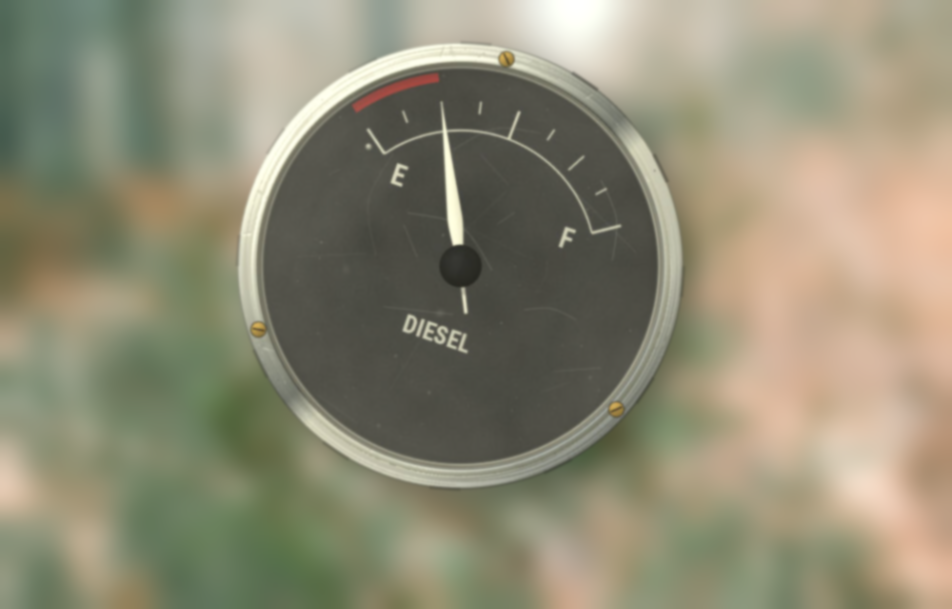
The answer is 0.25
